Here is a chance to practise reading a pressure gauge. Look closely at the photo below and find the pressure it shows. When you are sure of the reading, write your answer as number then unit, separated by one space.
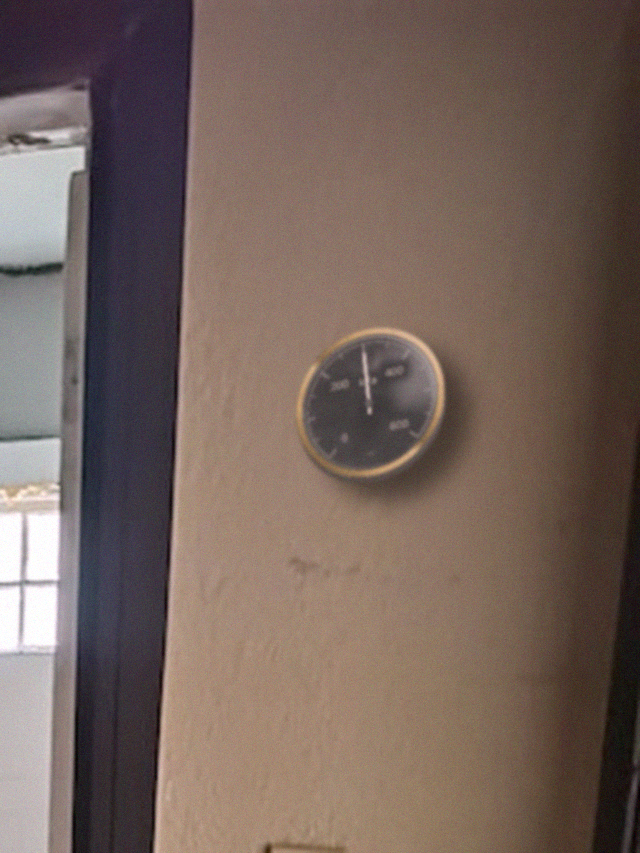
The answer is 300 kPa
